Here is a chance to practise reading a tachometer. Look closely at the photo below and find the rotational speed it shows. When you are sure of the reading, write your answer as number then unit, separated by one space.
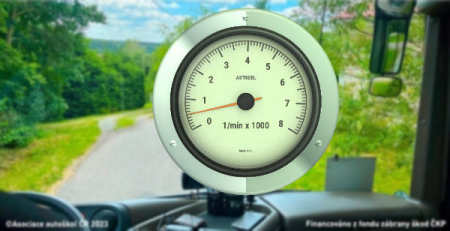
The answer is 500 rpm
